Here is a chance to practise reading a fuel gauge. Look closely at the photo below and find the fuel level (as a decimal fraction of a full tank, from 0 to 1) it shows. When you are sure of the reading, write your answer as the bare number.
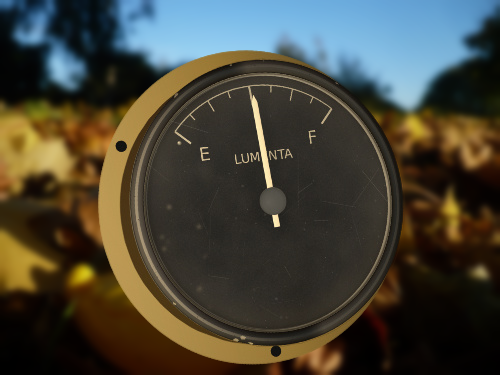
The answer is 0.5
